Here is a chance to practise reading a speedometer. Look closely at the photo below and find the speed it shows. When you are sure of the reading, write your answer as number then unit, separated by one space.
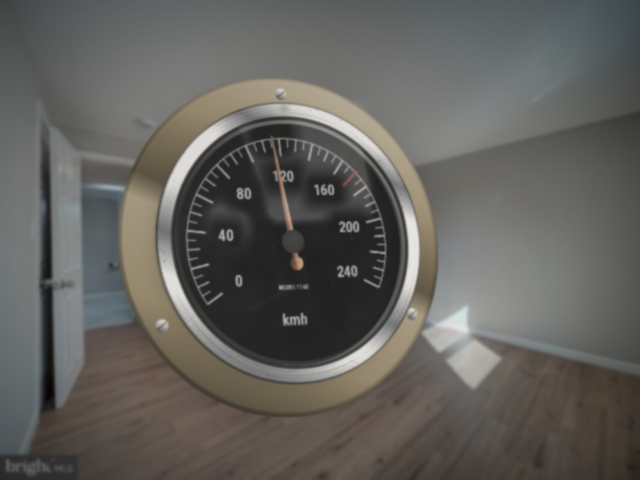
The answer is 115 km/h
